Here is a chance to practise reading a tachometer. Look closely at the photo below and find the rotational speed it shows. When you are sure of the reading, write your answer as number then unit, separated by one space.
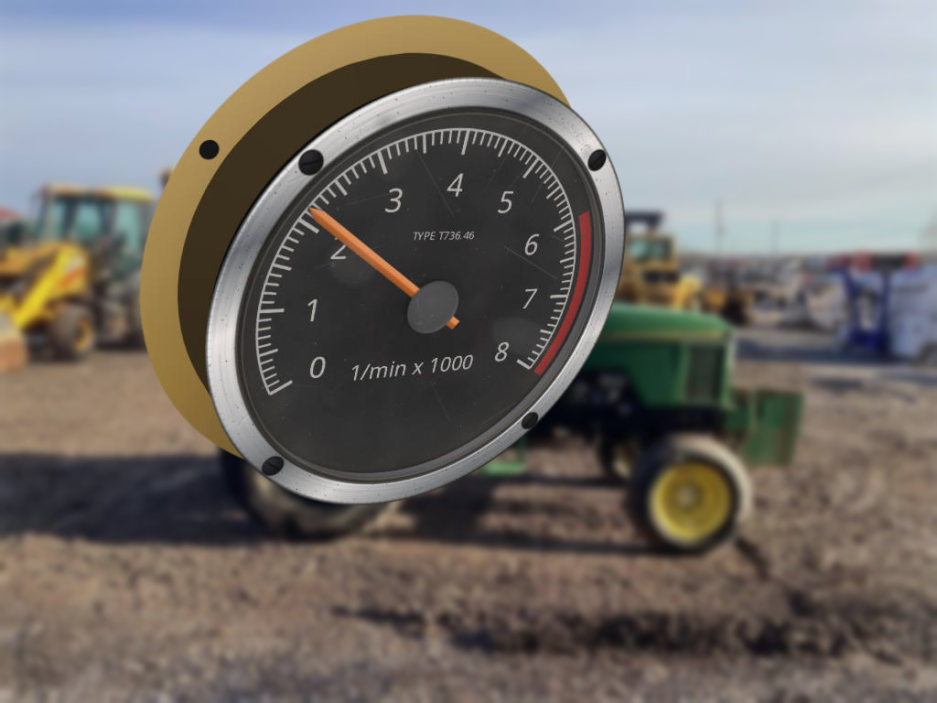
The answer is 2150 rpm
